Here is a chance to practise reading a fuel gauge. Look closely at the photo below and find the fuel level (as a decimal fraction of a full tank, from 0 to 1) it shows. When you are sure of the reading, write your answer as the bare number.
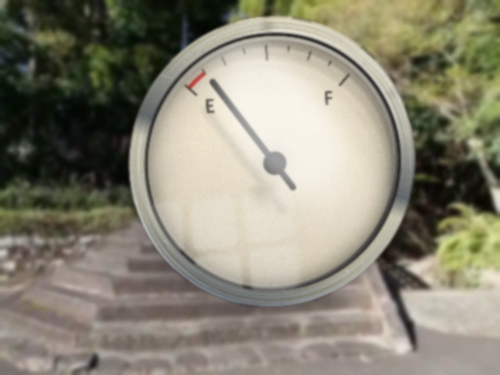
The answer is 0.125
